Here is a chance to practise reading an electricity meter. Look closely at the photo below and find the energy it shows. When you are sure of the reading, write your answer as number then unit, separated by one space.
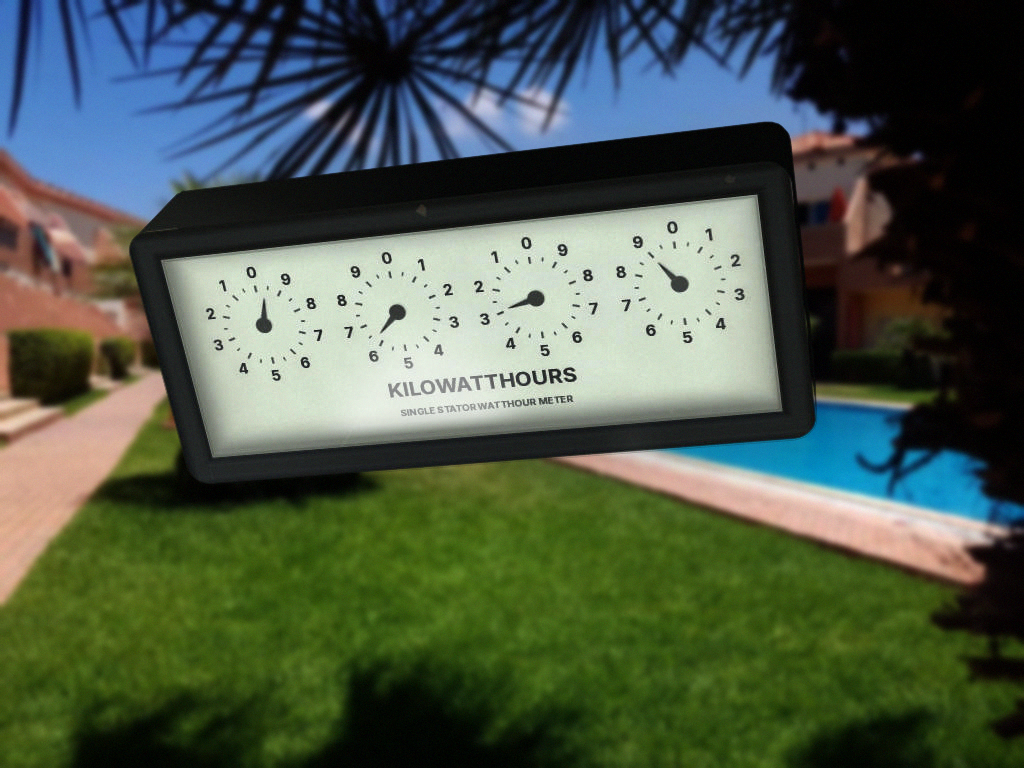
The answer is 9629 kWh
